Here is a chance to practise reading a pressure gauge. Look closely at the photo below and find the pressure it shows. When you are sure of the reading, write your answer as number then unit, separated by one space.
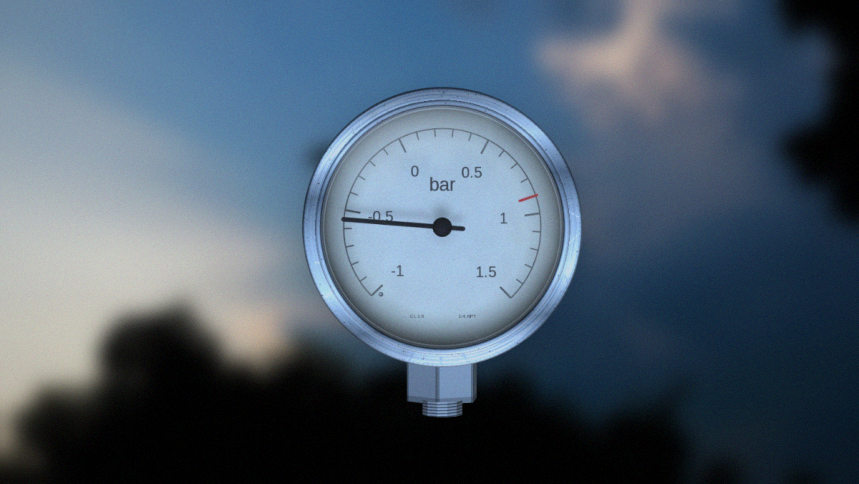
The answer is -0.55 bar
